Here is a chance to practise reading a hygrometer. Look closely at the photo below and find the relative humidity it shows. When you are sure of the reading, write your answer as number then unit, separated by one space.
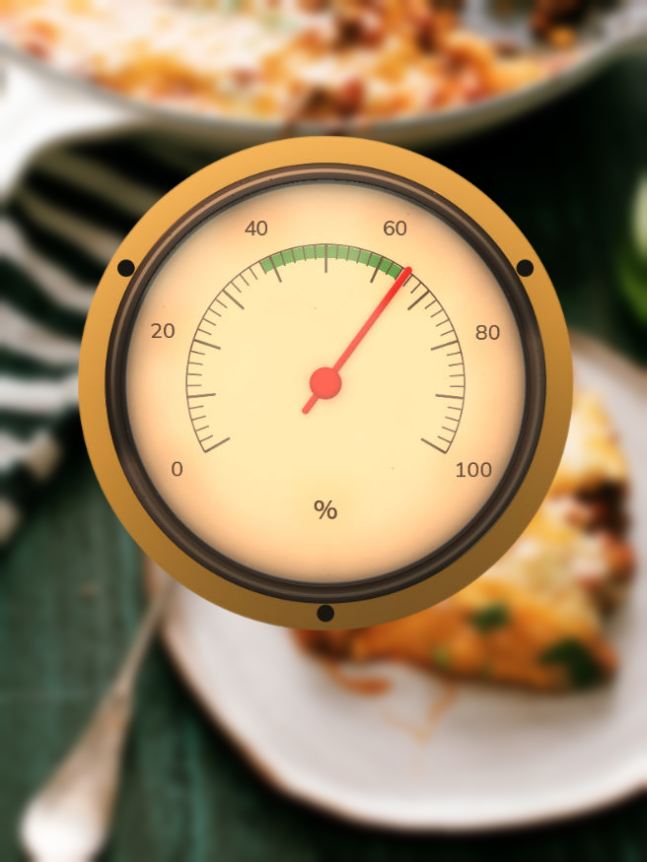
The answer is 65 %
